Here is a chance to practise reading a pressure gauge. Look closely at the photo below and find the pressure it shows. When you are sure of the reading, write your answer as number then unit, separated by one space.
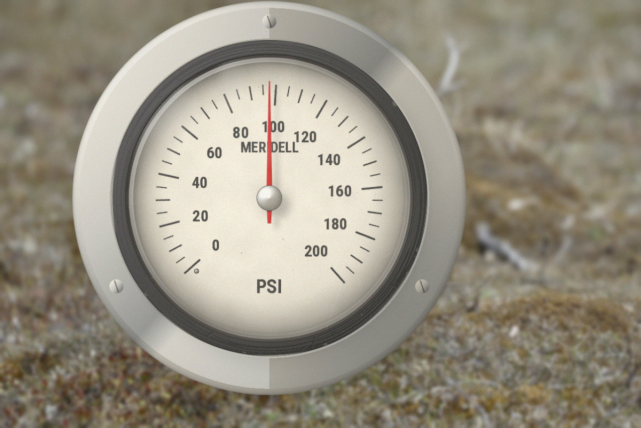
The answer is 97.5 psi
